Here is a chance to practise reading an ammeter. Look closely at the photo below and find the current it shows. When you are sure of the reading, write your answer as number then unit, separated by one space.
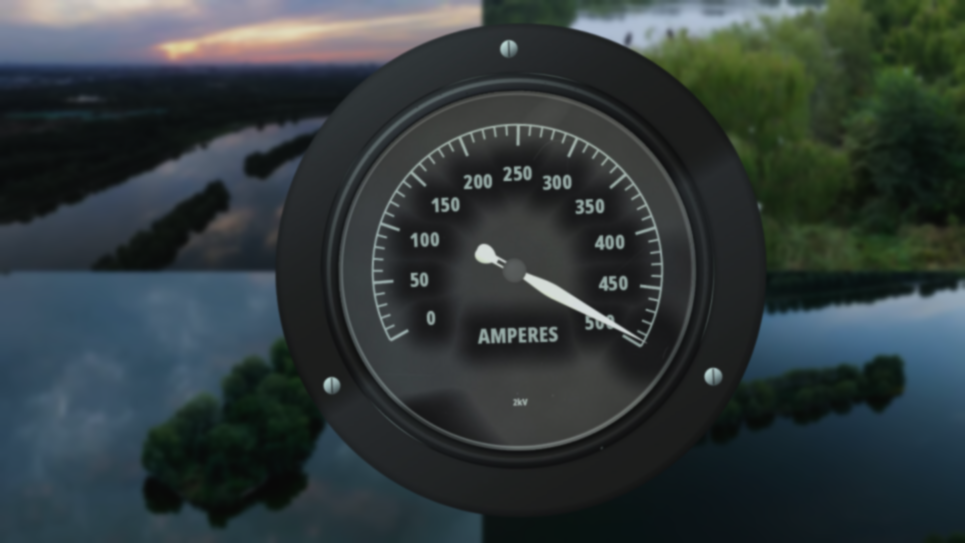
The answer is 495 A
